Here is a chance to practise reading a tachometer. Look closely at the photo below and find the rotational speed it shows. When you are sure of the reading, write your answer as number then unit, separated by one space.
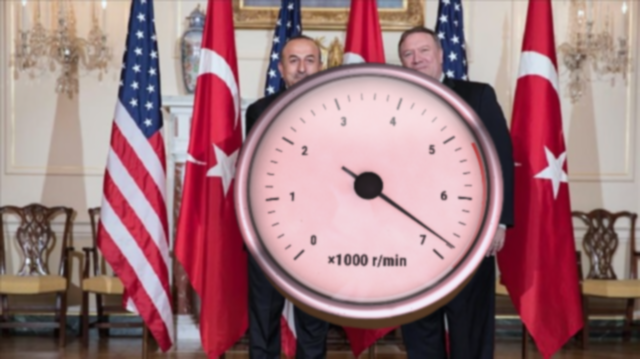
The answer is 6800 rpm
